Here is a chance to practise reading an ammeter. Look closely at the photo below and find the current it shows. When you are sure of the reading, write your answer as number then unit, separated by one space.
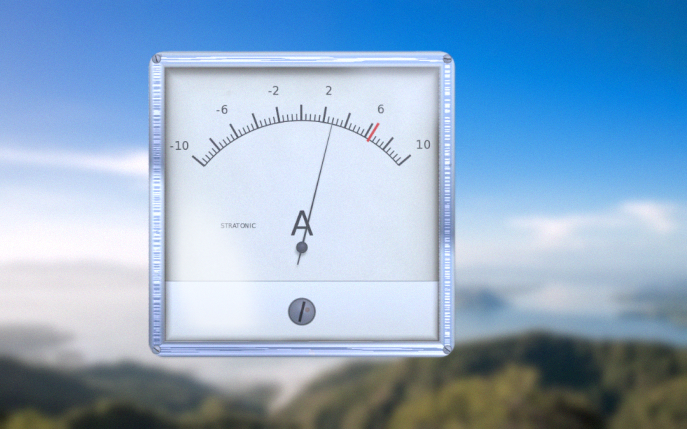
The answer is 2.8 A
